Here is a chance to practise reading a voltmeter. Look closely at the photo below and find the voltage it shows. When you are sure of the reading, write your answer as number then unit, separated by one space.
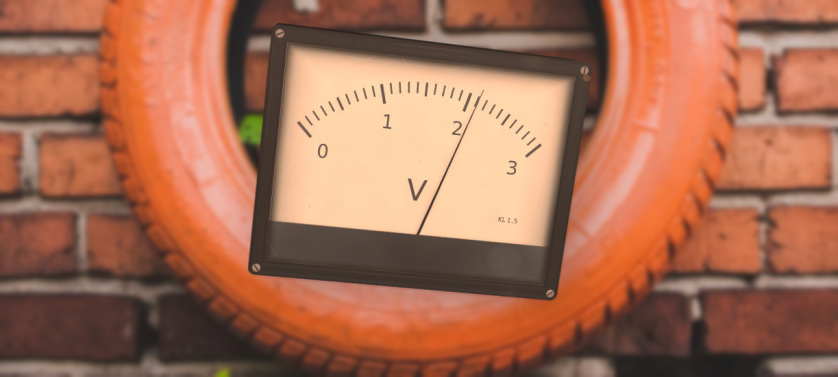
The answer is 2.1 V
